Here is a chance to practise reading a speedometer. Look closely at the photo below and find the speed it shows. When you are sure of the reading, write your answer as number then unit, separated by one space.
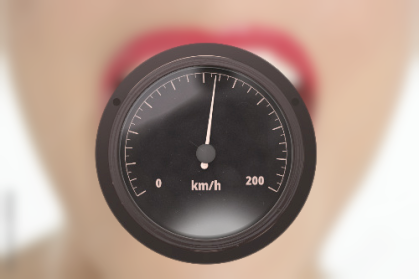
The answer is 107.5 km/h
